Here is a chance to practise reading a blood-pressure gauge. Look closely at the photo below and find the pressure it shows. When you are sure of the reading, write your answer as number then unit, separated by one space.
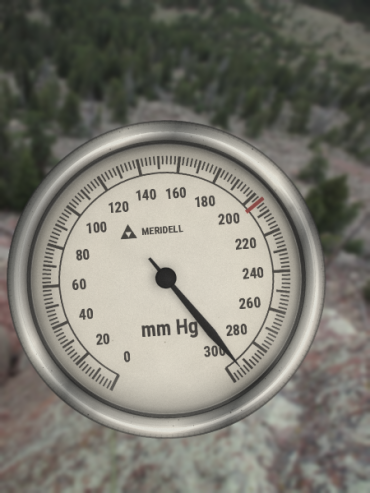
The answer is 294 mmHg
